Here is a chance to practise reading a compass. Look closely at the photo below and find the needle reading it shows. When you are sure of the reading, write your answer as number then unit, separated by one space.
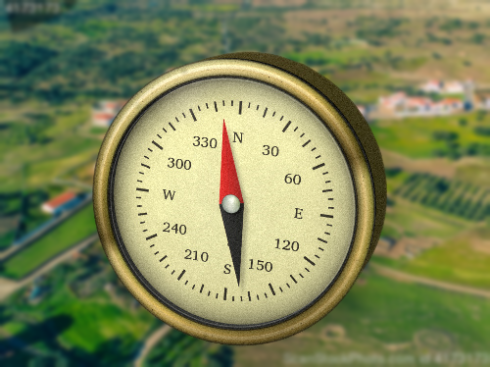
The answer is 350 °
